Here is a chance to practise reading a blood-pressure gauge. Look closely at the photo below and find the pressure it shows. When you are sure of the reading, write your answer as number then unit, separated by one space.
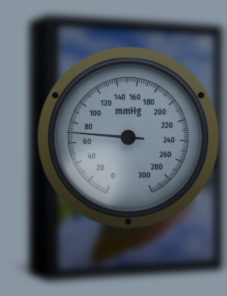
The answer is 70 mmHg
